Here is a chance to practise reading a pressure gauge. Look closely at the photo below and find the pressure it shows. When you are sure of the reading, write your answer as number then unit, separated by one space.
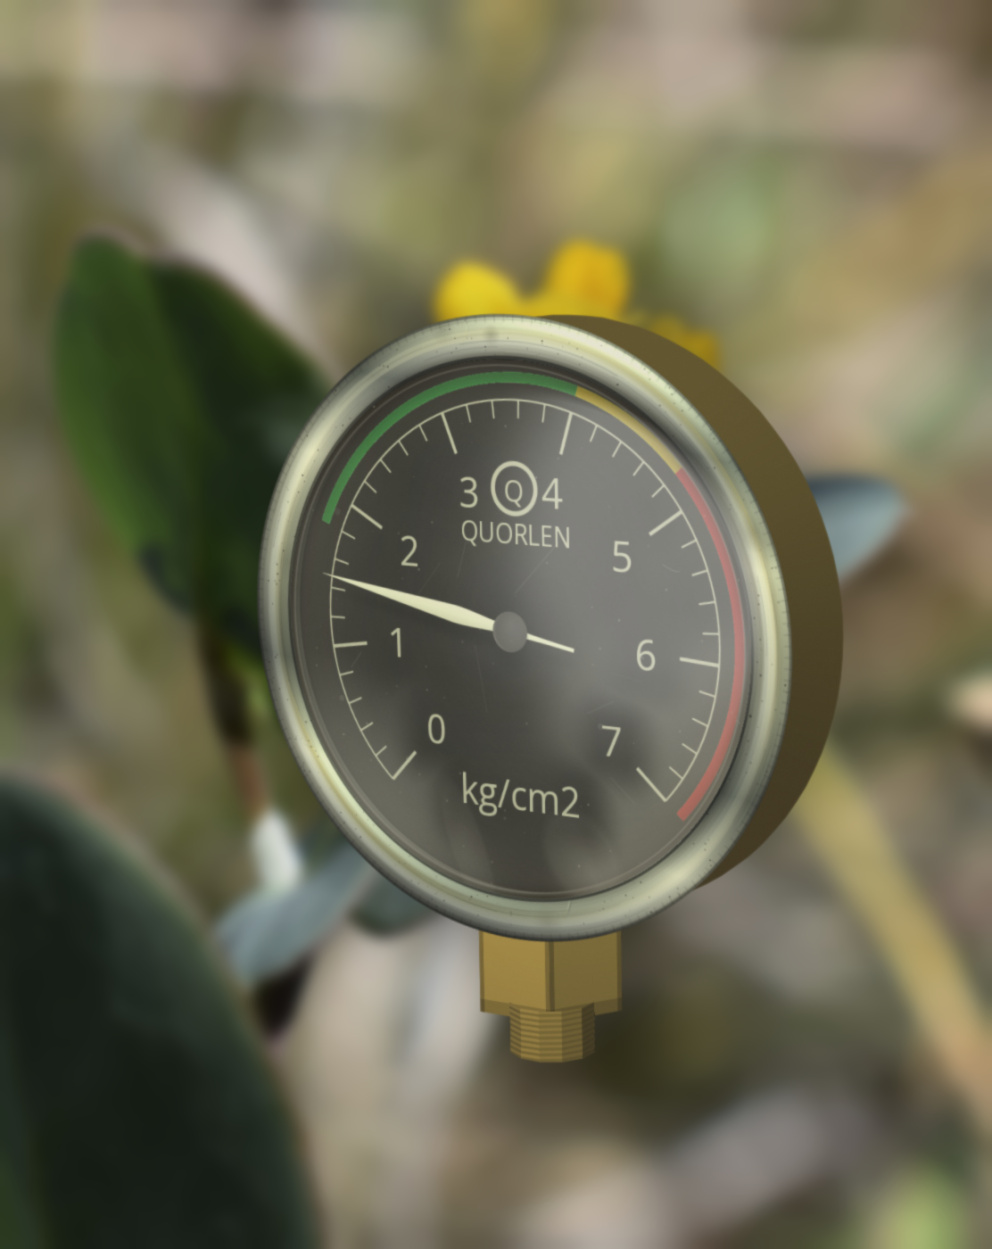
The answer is 1.5 kg/cm²
